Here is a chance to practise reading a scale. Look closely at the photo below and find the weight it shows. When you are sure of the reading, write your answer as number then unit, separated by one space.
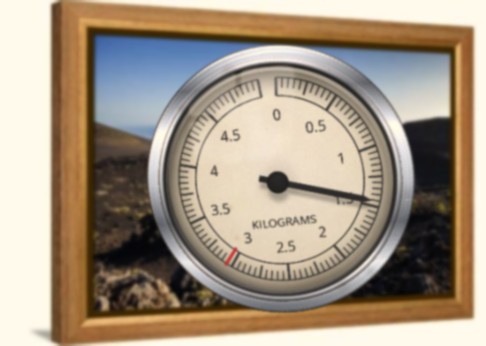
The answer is 1.45 kg
